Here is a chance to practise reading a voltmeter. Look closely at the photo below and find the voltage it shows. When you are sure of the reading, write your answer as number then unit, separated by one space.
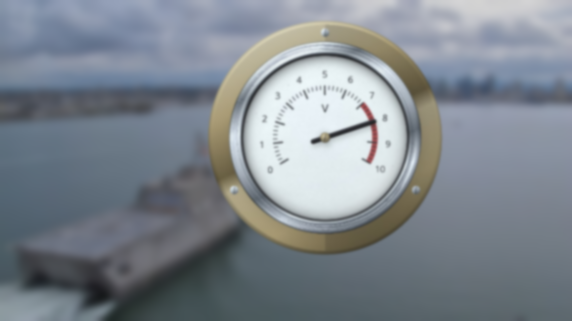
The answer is 8 V
